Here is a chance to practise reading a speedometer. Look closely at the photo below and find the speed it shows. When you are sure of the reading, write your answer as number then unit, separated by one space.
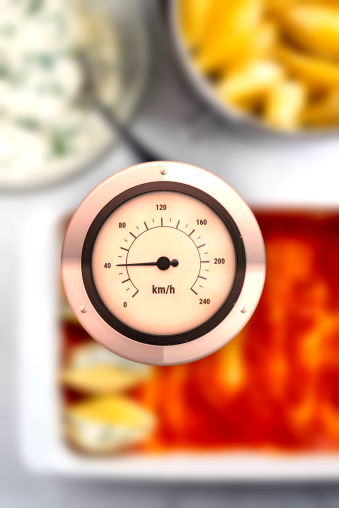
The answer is 40 km/h
